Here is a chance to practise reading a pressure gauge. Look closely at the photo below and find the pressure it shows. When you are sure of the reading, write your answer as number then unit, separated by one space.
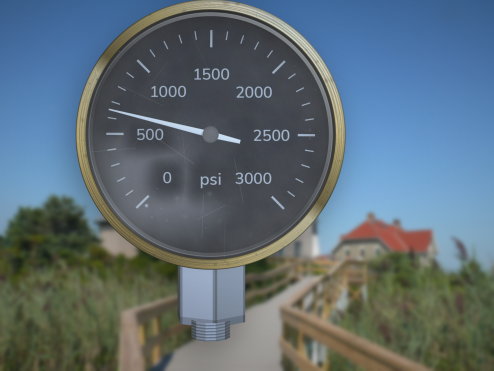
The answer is 650 psi
